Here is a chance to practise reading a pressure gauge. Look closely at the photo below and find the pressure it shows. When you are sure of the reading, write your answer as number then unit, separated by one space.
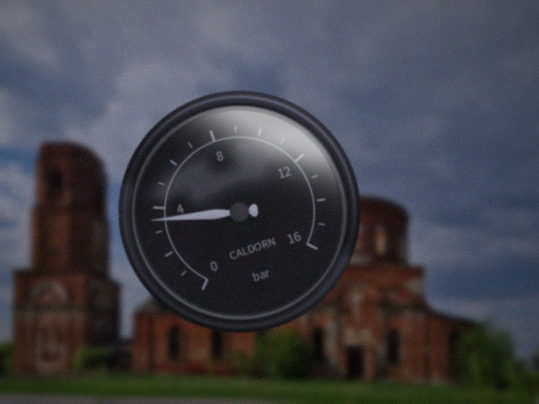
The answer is 3.5 bar
